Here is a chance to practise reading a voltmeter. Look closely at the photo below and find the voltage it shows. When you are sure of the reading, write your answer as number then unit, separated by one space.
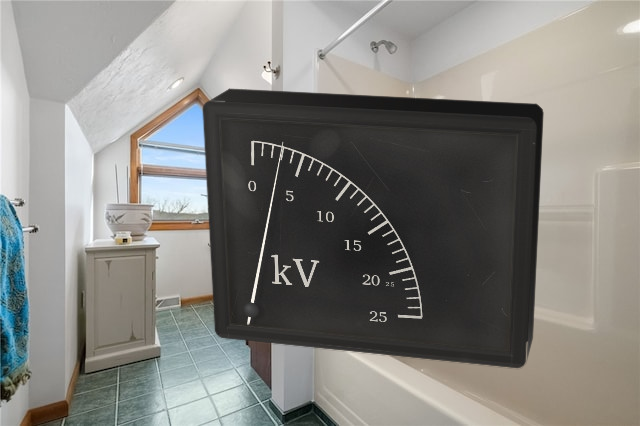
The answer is 3 kV
